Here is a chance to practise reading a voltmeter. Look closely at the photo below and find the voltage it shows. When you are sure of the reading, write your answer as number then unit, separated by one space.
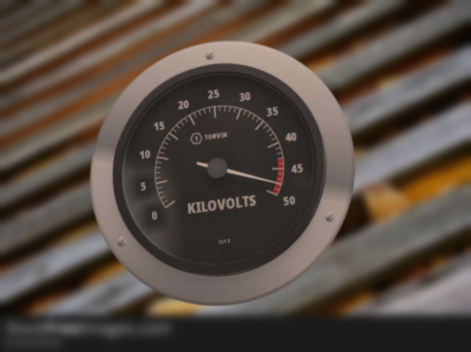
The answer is 48 kV
